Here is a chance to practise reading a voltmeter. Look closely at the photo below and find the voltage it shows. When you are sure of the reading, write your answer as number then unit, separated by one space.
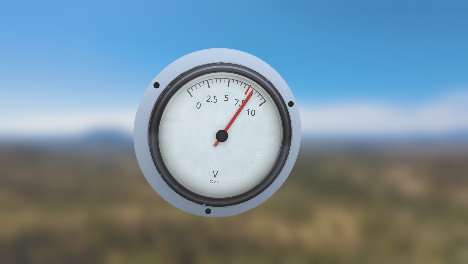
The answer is 8 V
